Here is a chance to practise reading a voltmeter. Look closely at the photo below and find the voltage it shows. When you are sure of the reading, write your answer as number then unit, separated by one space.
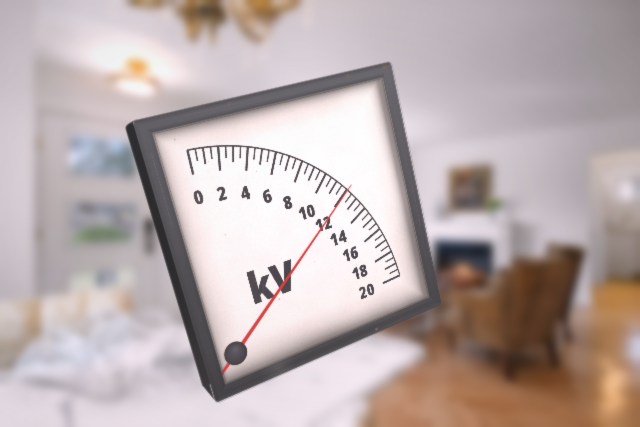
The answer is 12 kV
